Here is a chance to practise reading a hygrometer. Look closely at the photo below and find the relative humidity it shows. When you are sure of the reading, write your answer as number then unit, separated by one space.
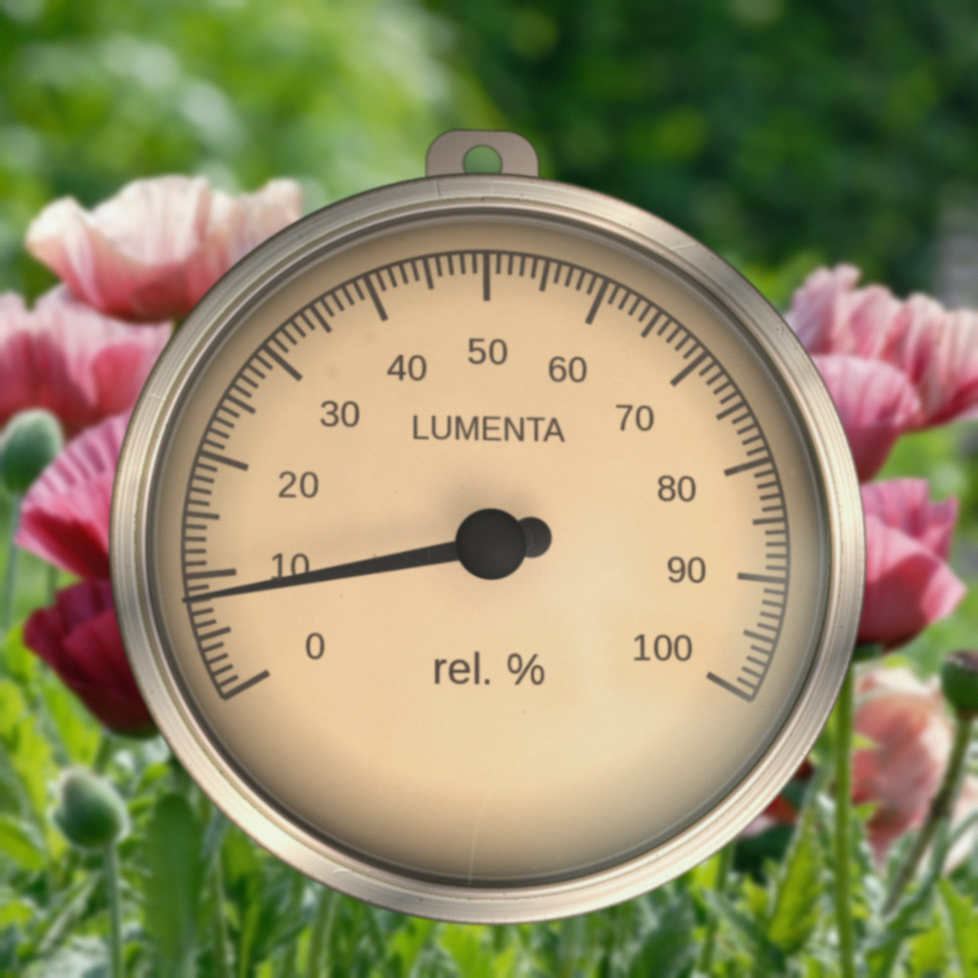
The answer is 8 %
